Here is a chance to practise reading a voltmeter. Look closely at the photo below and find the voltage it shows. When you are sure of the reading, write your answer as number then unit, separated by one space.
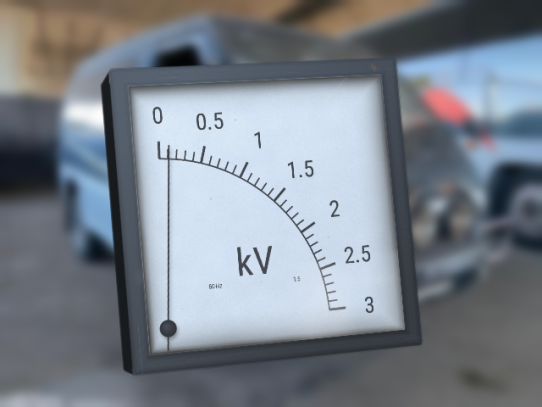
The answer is 0.1 kV
